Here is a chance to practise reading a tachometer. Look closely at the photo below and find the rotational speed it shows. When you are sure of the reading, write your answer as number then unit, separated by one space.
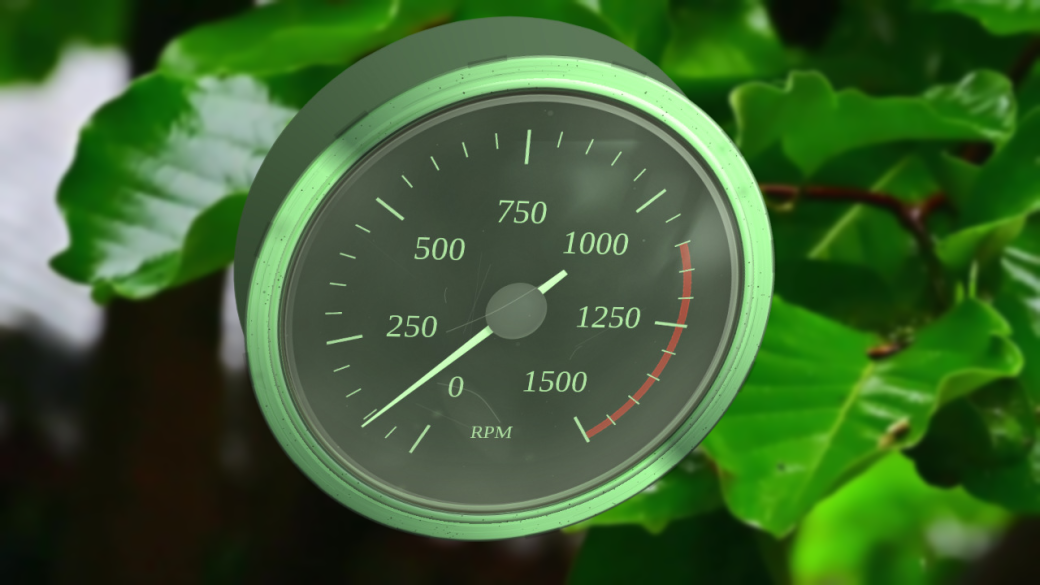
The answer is 100 rpm
